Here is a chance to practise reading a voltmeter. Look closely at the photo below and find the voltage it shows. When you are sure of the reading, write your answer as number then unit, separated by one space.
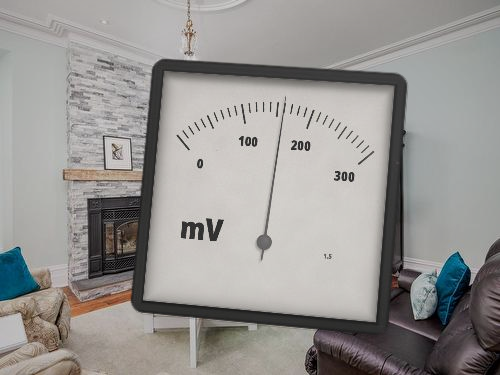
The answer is 160 mV
